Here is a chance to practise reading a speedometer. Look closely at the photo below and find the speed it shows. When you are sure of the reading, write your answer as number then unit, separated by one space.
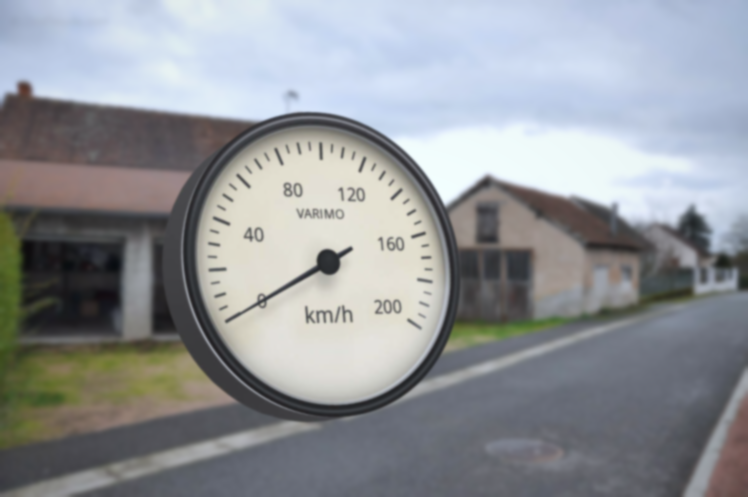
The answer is 0 km/h
